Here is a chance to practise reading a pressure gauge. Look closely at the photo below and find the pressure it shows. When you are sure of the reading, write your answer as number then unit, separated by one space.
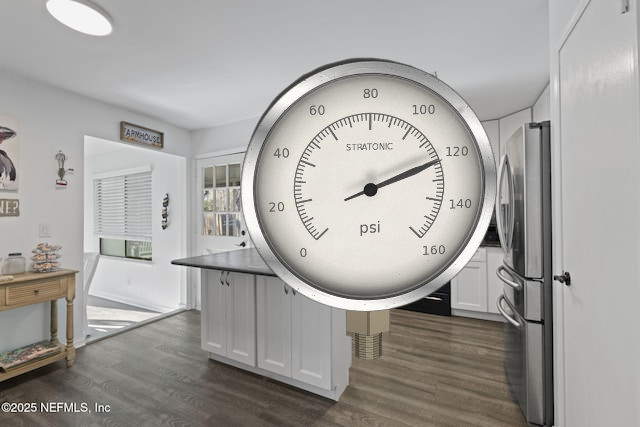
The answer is 120 psi
